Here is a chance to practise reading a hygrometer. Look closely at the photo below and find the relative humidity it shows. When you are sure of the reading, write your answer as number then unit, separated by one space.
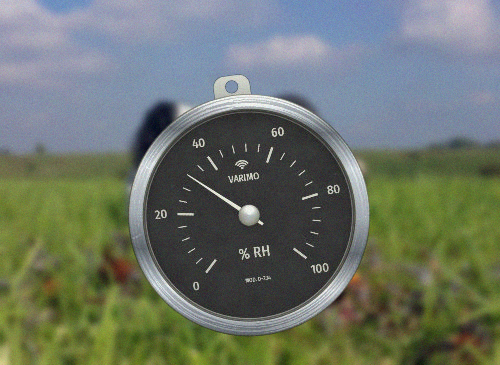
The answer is 32 %
